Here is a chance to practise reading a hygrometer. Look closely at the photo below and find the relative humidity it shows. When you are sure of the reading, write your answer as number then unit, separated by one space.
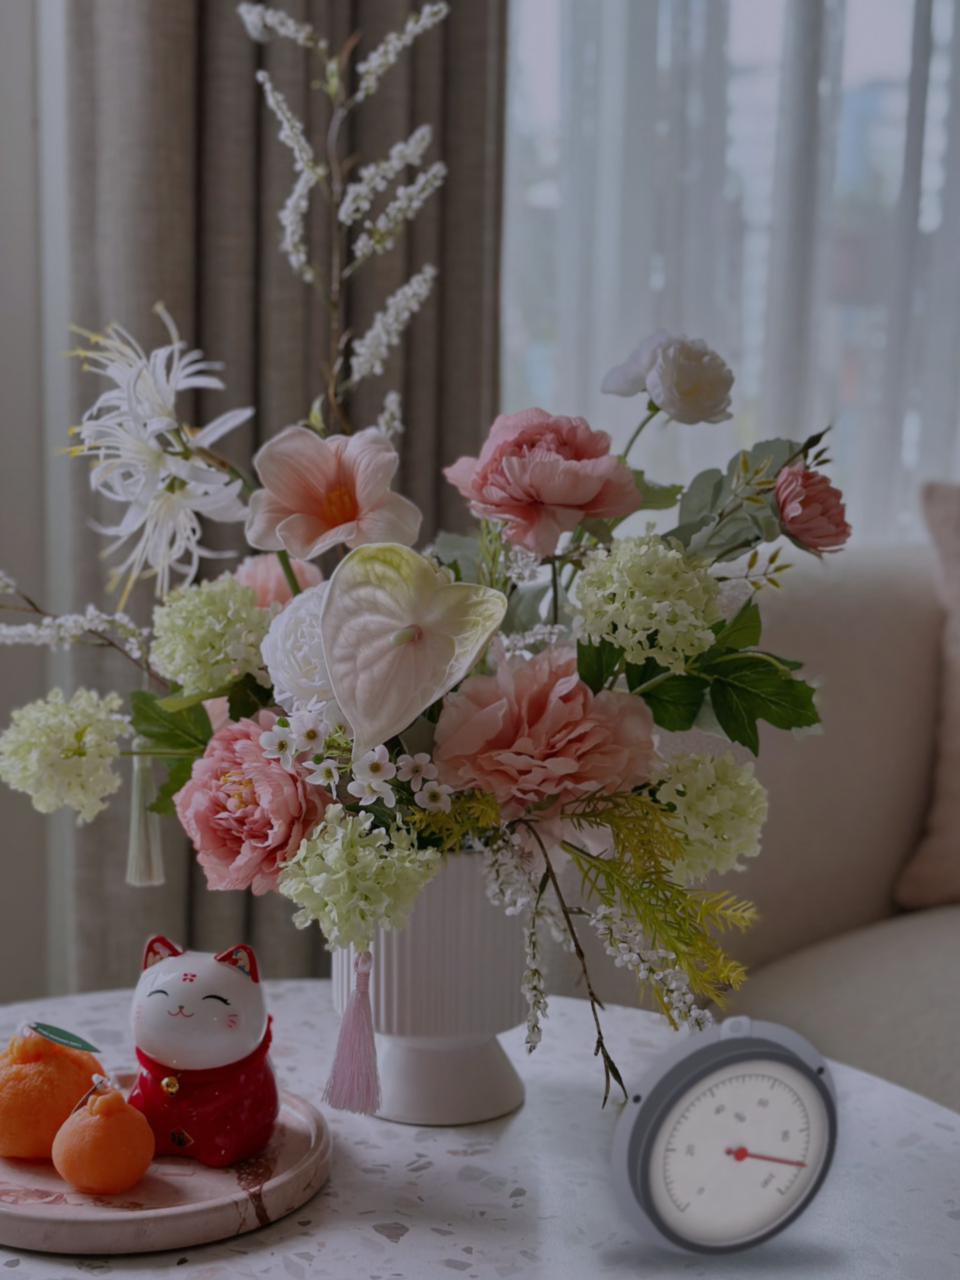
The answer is 90 %
